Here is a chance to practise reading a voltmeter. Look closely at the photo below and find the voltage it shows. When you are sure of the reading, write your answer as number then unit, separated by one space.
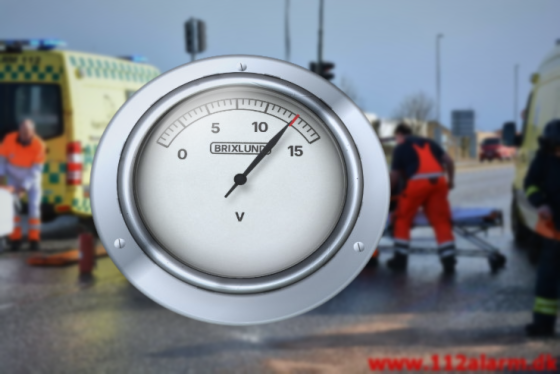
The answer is 12.5 V
